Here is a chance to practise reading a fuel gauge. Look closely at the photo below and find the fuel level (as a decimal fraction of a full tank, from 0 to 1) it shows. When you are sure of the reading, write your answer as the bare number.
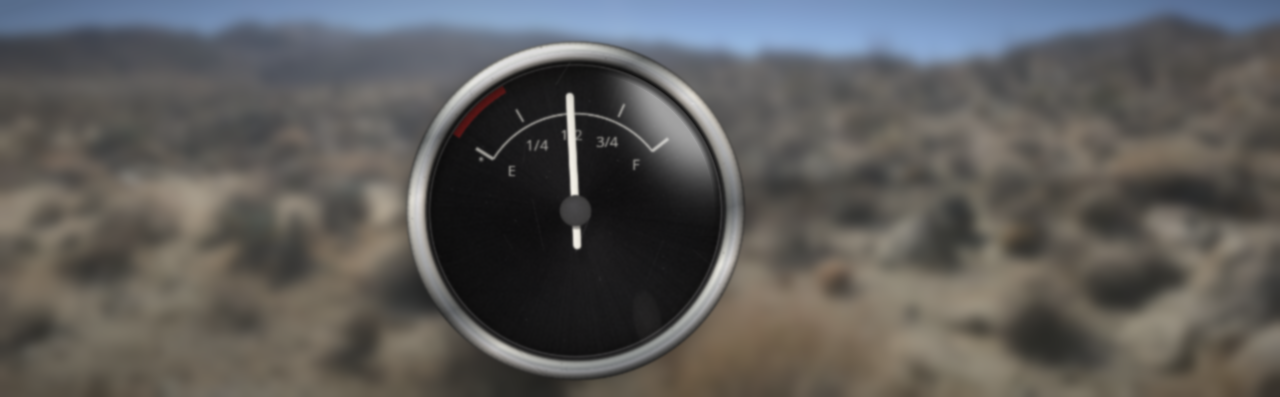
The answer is 0.5
